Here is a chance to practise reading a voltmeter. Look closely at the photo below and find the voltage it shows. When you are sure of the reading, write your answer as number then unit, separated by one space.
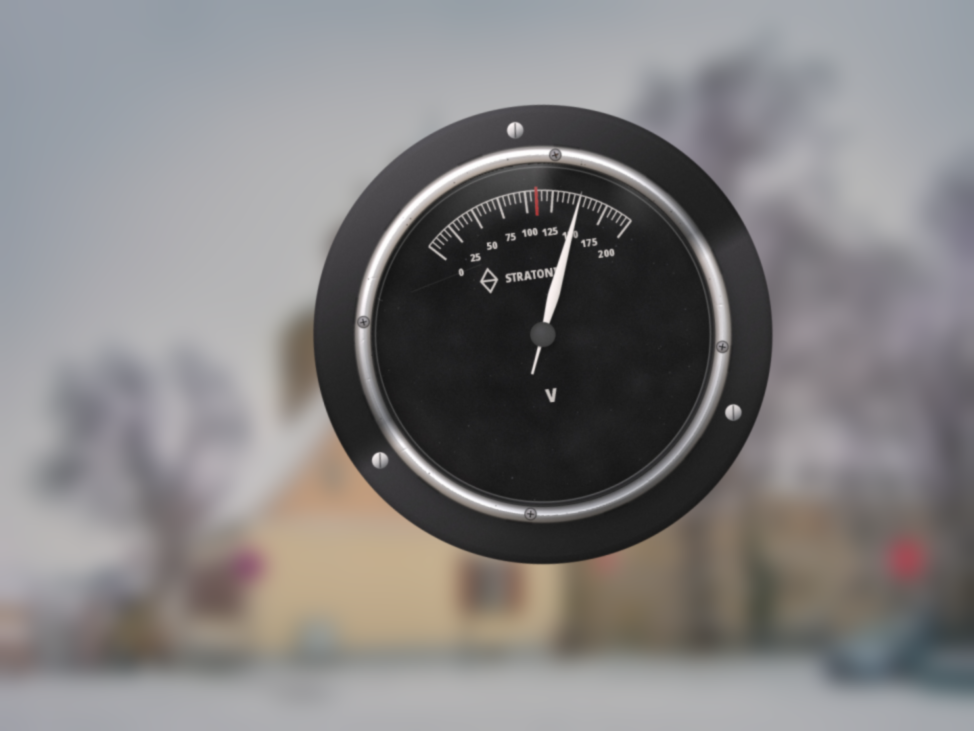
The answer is 150 V
